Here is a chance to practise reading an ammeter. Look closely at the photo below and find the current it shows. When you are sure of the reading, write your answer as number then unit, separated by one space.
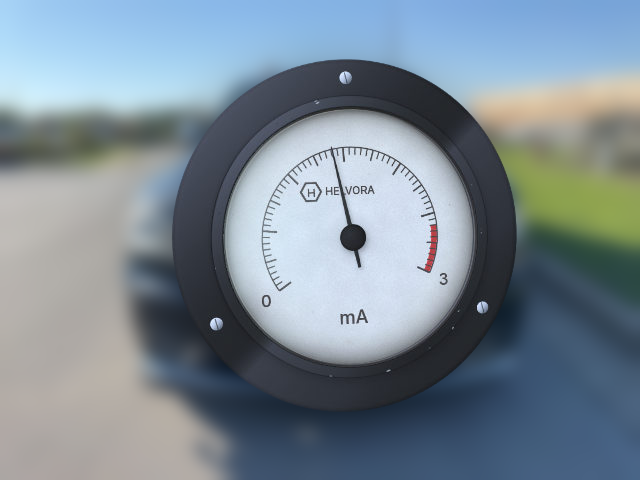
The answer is 1.4 mA
